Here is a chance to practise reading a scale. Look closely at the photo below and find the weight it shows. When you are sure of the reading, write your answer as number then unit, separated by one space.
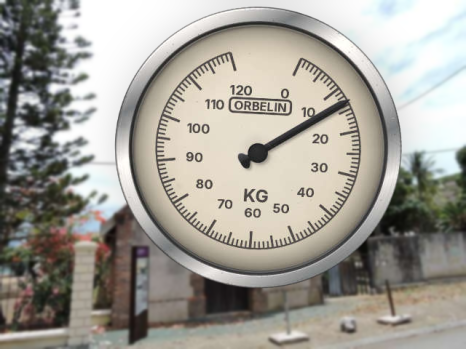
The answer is 13 kg
